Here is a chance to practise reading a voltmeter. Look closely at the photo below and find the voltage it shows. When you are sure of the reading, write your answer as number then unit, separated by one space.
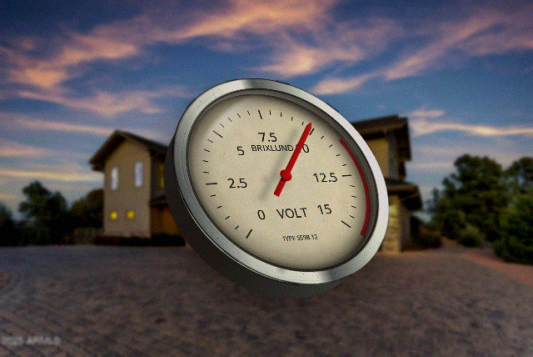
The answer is 9.75 V
